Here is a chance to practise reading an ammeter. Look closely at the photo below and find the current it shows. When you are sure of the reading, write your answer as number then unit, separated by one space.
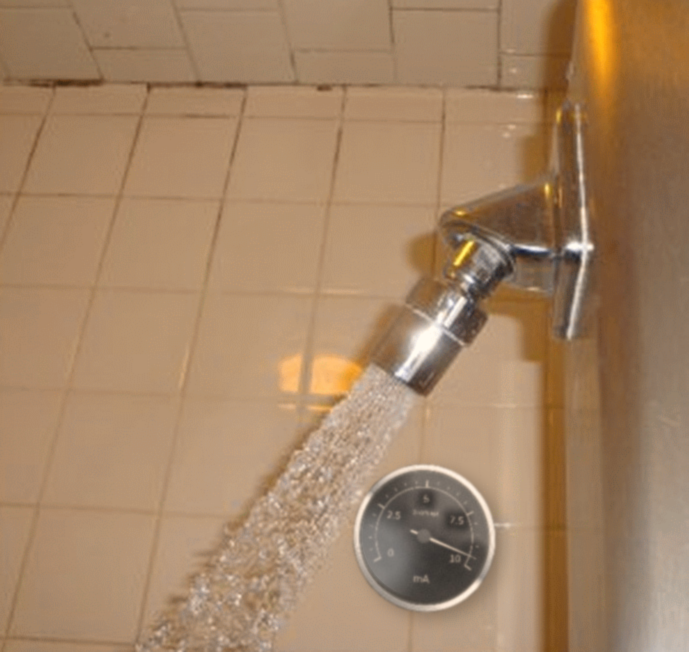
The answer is 9.5 mA
